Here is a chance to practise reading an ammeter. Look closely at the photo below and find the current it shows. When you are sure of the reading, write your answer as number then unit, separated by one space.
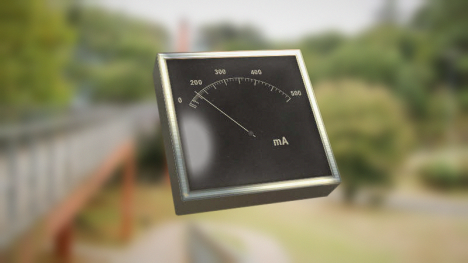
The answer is 150 mA
